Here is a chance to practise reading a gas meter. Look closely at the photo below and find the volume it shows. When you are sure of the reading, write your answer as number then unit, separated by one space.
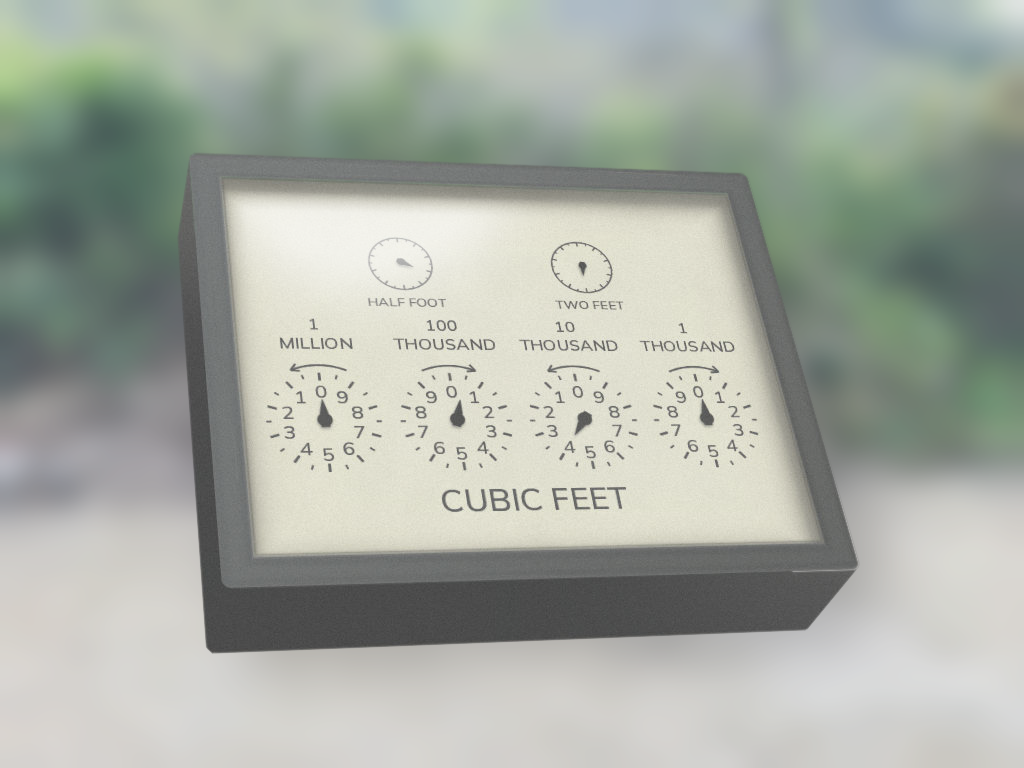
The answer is 4000 ft³
